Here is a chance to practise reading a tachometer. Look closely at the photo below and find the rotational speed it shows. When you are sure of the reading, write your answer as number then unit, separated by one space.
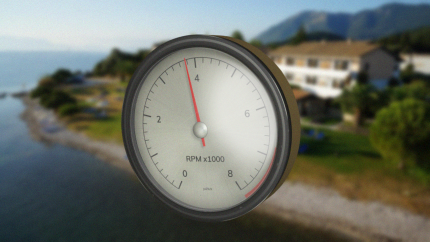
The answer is 3800 rpm
